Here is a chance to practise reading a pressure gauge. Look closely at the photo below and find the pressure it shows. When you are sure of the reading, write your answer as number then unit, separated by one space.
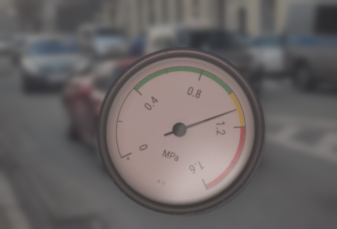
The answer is 1.1 MPa
